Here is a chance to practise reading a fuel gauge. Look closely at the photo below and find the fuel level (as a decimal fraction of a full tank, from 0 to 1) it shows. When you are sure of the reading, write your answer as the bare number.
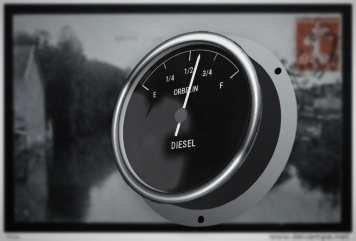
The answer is 0.625
